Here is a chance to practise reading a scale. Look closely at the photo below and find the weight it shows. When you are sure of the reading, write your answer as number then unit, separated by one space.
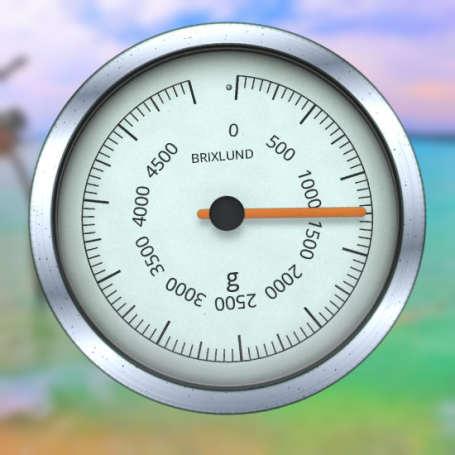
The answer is 1250 g
